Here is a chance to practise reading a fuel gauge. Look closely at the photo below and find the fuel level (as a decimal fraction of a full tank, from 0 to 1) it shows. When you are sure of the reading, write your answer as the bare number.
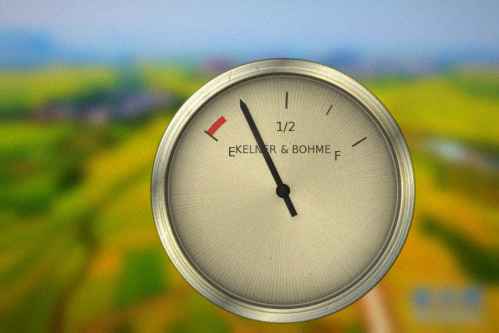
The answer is 0.25
